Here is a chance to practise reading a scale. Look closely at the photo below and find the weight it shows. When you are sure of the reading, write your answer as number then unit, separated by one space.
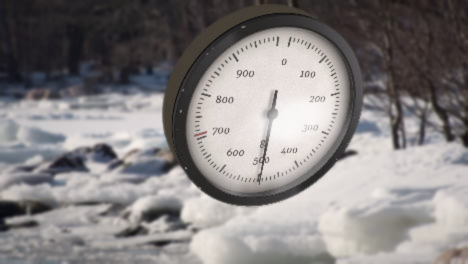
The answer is 500 g
